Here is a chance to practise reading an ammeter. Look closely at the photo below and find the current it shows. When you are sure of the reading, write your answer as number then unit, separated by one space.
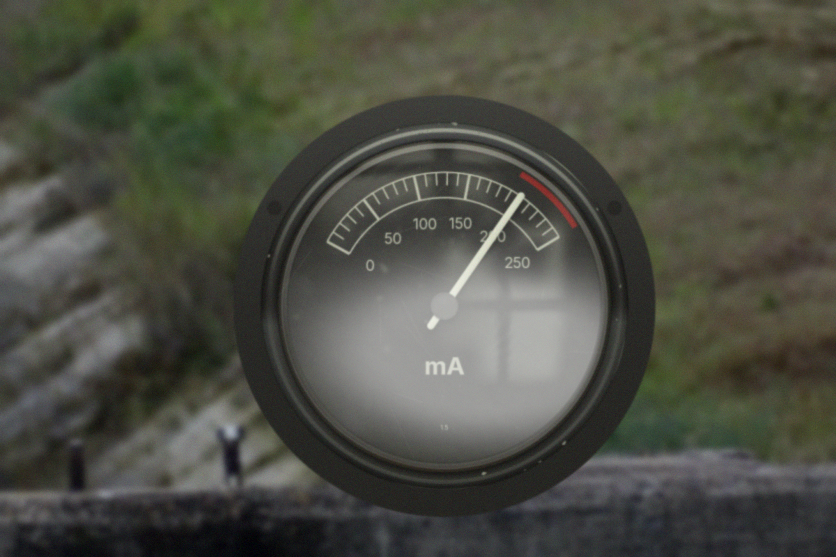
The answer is 200 mA
